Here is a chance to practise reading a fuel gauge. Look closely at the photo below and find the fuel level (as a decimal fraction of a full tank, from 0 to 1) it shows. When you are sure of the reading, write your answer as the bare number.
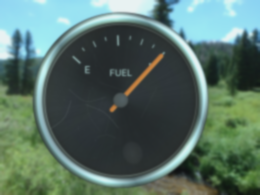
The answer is 1
